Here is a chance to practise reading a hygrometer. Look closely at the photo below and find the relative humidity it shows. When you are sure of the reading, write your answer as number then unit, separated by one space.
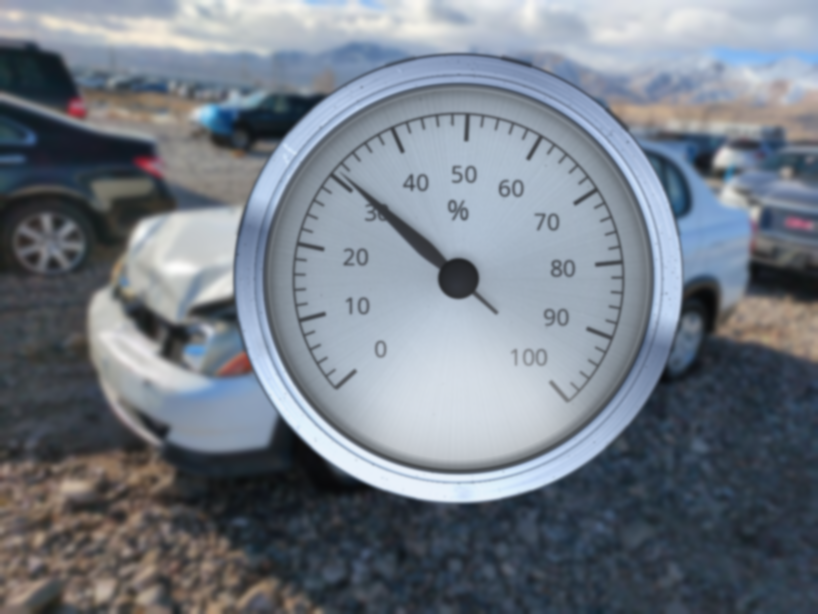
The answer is 31 %
